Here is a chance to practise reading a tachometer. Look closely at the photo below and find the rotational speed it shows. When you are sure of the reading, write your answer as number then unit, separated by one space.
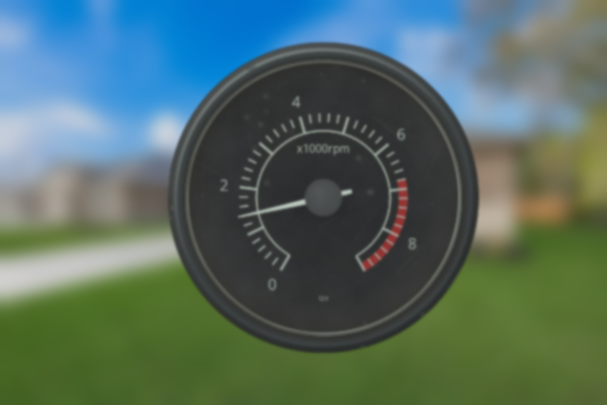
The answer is 1400 rpm
